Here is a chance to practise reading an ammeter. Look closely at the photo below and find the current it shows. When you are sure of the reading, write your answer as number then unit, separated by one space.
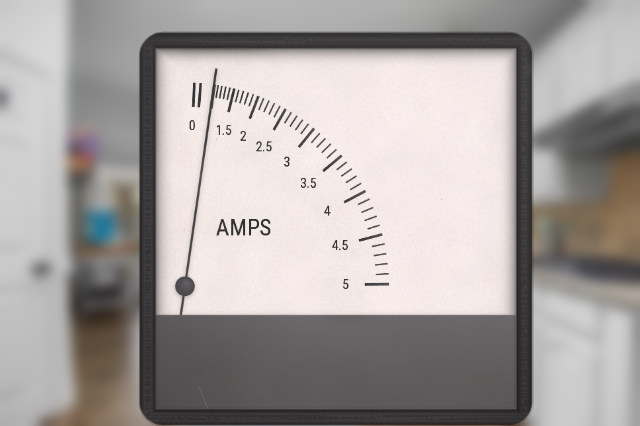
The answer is 1 A
